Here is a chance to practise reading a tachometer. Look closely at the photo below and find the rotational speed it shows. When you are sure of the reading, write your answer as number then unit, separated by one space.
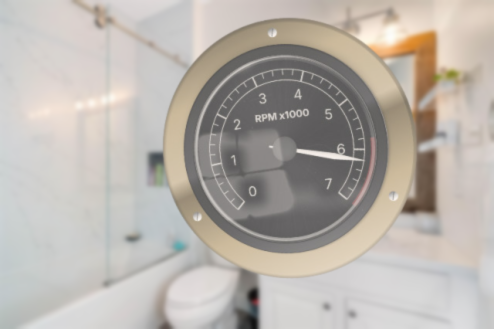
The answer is 6200 rpm
